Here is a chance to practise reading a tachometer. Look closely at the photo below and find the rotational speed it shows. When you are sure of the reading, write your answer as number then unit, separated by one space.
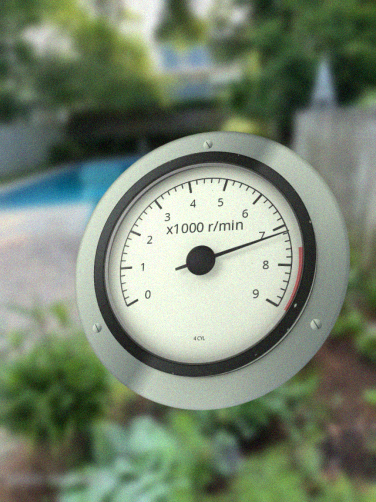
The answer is 7200 rpm
